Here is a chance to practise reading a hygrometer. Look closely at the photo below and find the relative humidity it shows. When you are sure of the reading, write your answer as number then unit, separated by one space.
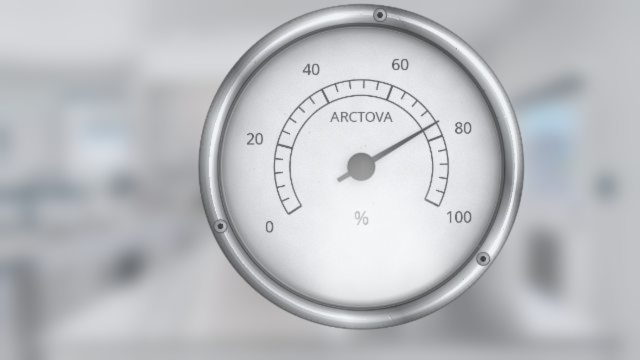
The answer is 76 %
